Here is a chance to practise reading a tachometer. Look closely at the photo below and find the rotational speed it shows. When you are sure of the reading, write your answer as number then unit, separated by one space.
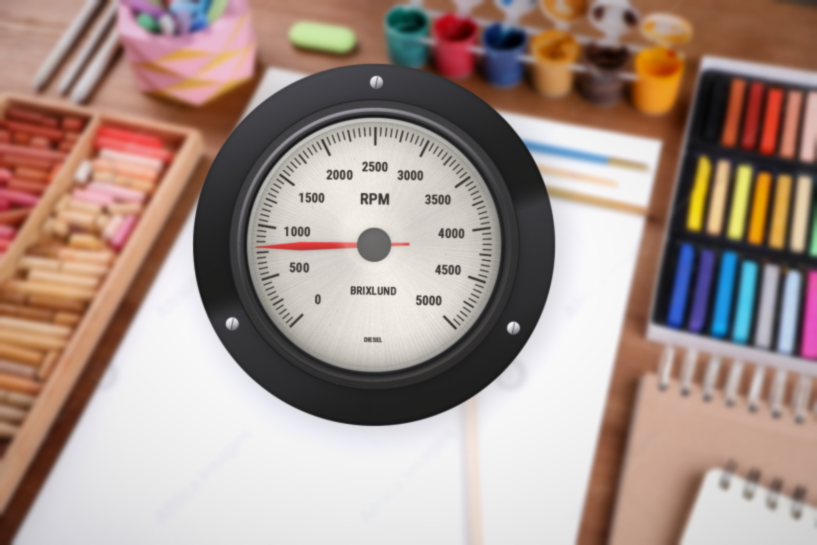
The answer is 800 rpm
